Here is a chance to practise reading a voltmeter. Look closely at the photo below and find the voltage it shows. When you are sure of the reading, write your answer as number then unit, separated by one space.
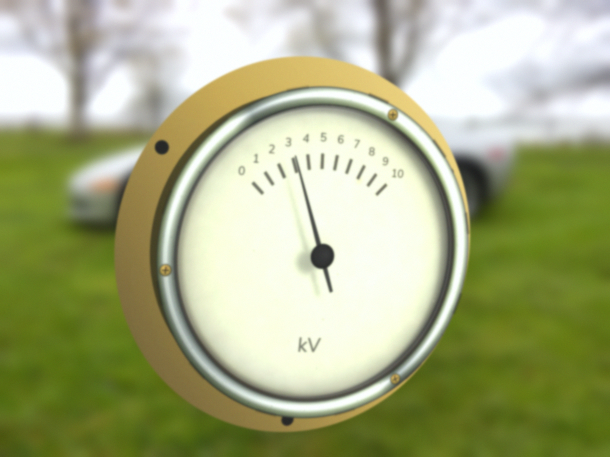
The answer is 3 kV
